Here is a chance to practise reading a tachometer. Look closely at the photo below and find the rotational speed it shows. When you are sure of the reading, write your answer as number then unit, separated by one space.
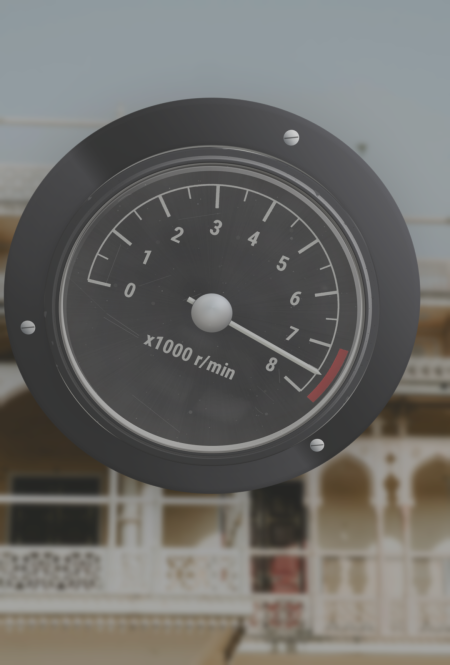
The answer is 7500 rpm
